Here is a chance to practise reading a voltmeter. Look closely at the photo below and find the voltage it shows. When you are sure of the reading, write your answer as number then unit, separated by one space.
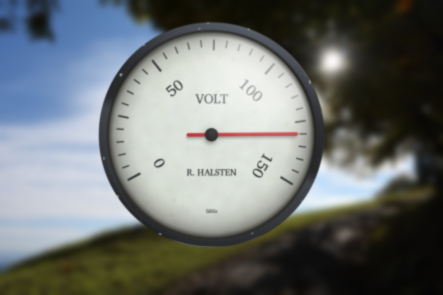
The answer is 130 V
